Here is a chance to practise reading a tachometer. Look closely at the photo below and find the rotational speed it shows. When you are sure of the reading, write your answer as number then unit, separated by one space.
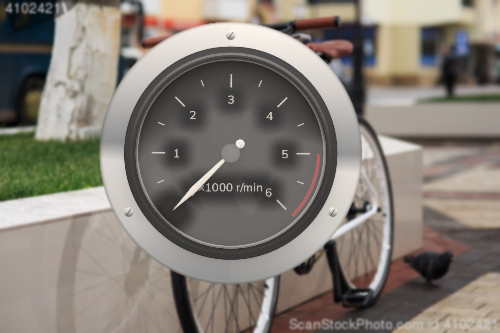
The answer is 0 rpm
